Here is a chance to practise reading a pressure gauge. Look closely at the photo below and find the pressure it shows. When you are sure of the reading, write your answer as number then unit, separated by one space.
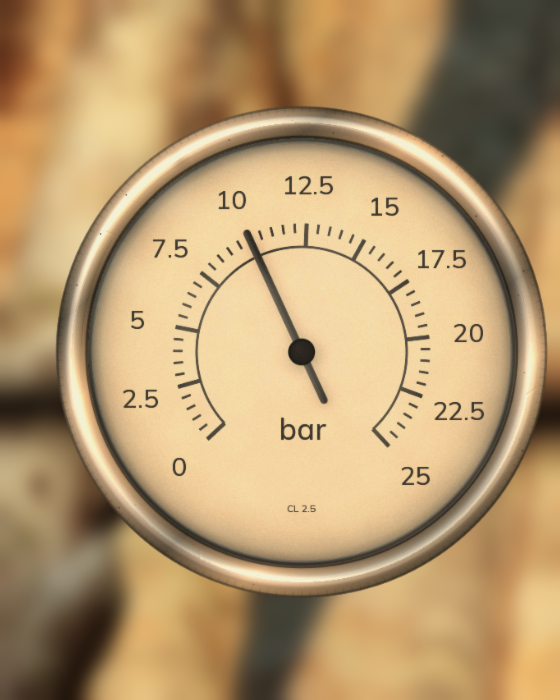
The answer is 10 bar
